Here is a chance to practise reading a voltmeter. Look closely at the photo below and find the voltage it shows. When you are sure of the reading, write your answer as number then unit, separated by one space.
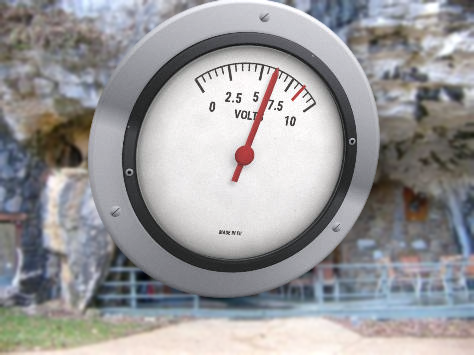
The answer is 6 V
